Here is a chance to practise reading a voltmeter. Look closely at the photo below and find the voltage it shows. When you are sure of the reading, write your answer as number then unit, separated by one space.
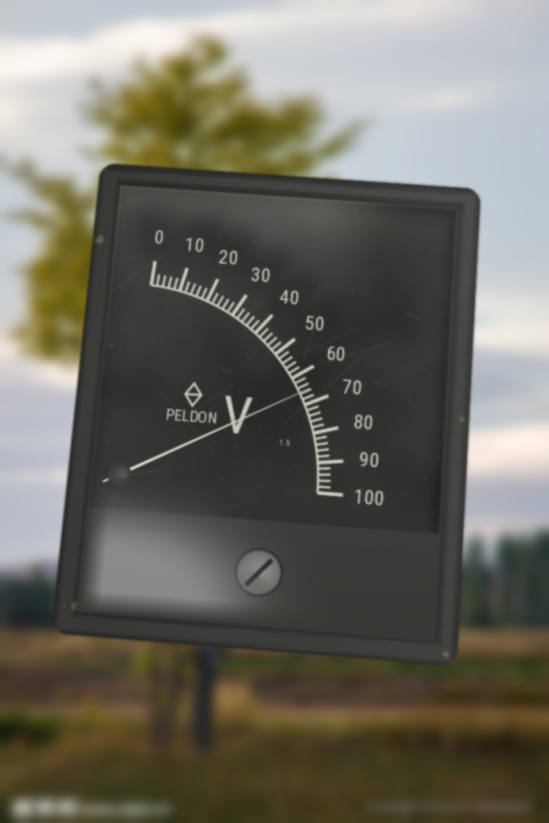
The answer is 66 V
